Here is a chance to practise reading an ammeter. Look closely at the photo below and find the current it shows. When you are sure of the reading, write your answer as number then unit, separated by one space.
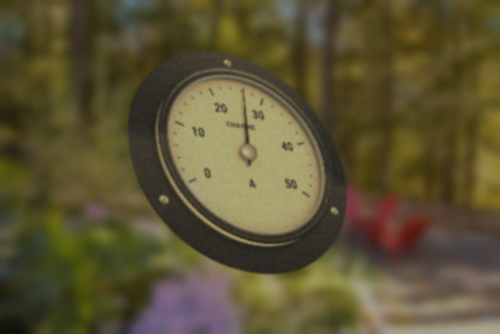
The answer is 26 A
